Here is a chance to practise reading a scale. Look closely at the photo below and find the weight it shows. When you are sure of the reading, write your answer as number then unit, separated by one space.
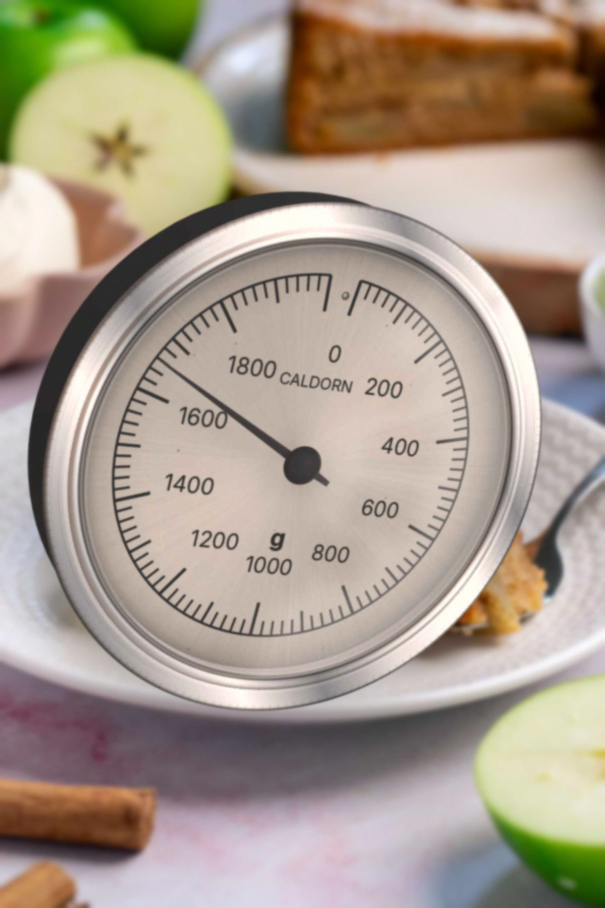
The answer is 1660 g
